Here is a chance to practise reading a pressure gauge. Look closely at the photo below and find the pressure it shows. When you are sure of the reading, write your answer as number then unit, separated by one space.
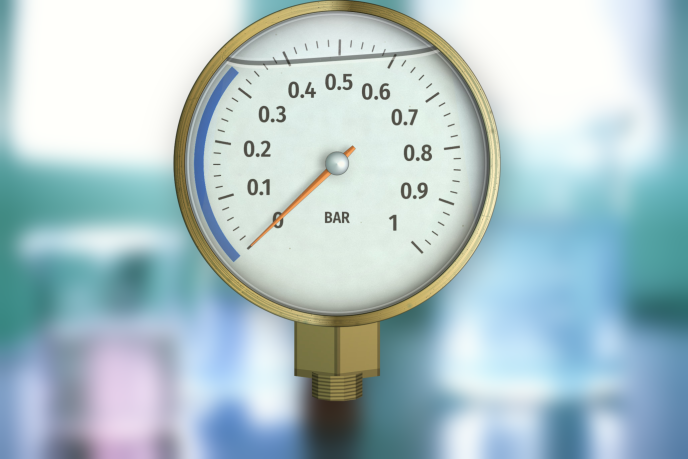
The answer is 0 bar
